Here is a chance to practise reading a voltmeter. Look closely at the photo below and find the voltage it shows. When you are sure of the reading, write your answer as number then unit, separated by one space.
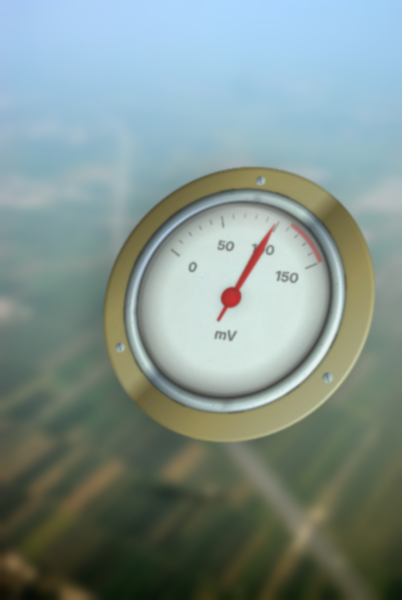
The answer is 100 mV
